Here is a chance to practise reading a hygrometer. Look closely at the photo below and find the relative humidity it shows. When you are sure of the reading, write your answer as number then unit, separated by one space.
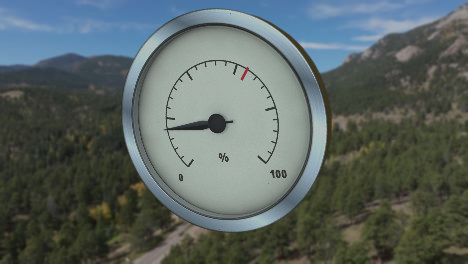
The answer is 16 %
